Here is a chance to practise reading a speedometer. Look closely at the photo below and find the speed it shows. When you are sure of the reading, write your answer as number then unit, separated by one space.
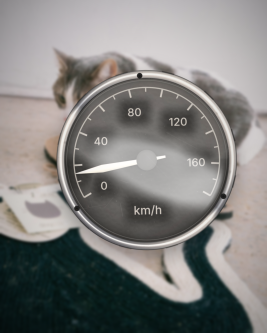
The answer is 15 km/h
